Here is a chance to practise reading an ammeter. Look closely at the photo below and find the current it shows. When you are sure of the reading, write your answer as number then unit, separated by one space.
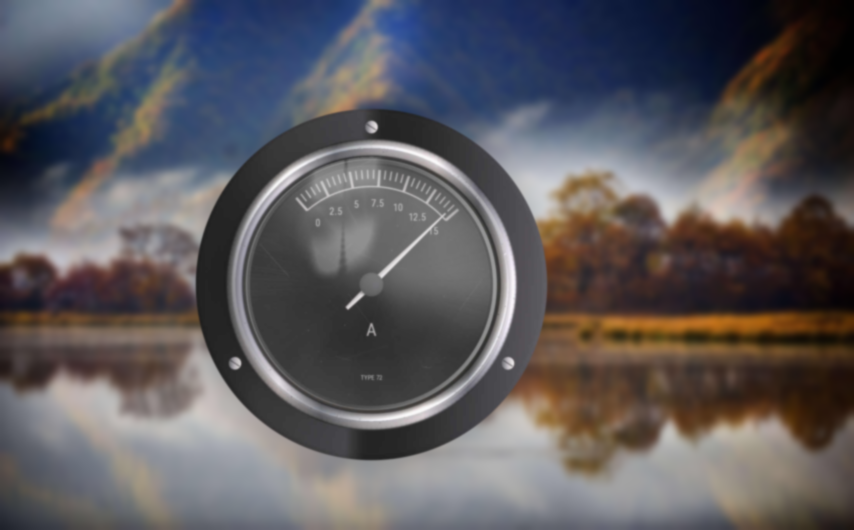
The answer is 14.5 A
